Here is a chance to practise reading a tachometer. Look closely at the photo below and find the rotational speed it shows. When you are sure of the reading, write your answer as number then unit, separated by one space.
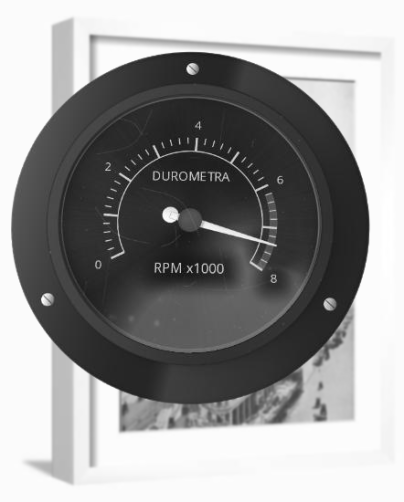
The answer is 7400 rpm
